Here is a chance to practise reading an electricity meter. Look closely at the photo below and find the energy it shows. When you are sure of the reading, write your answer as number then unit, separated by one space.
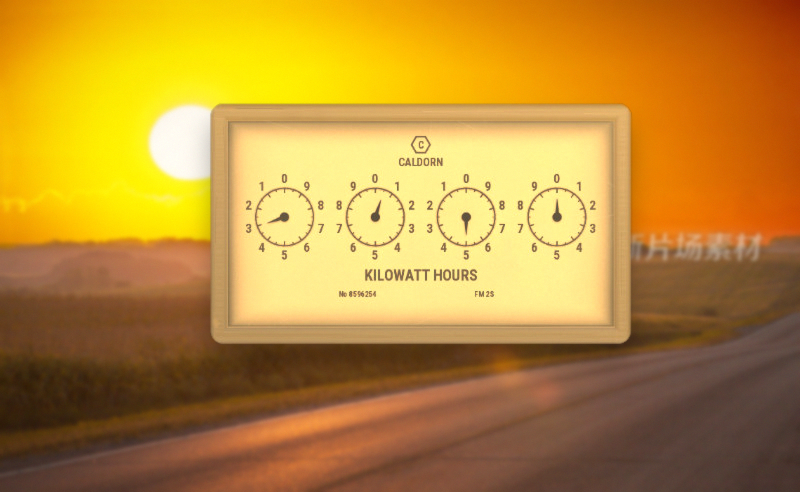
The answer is 3050 kWh
